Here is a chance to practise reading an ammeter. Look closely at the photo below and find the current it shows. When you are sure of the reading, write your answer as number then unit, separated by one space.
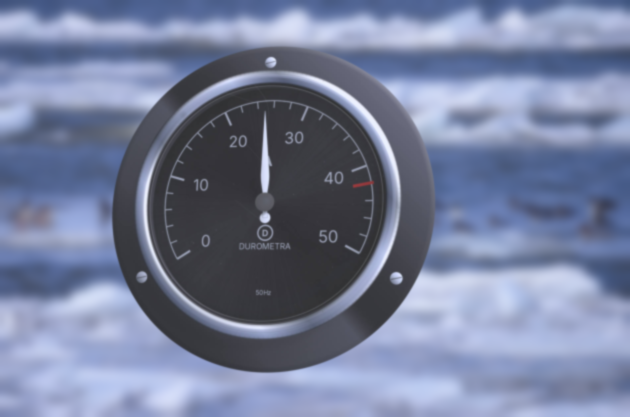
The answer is 25 A
